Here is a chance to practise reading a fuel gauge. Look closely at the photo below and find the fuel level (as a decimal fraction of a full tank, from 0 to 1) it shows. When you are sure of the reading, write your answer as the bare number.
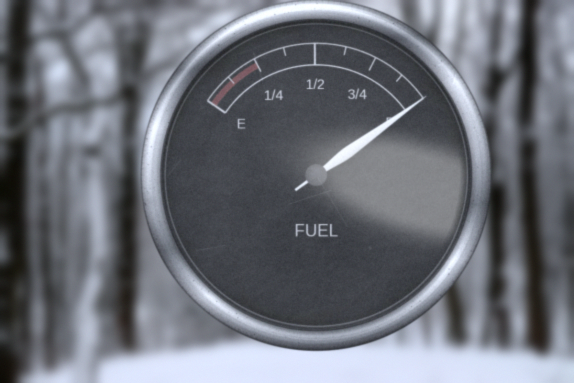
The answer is 1
